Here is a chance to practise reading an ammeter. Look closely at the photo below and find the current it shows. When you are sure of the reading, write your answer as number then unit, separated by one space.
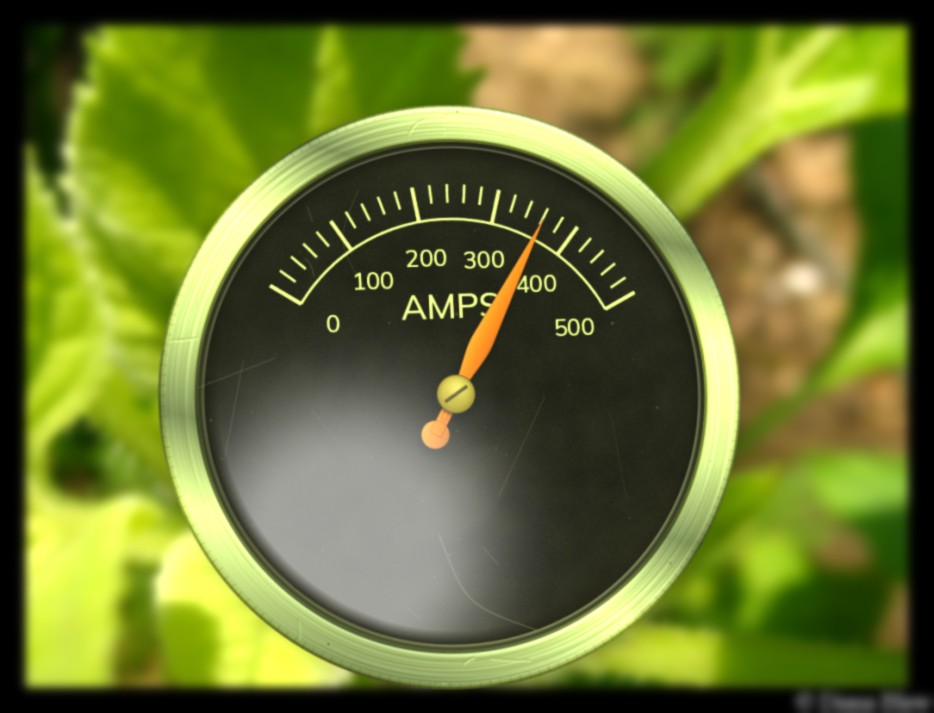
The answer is 360 A
